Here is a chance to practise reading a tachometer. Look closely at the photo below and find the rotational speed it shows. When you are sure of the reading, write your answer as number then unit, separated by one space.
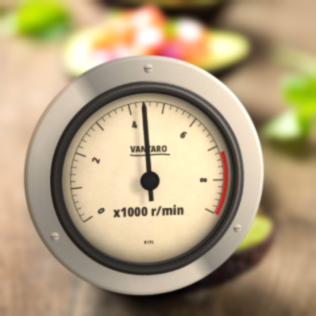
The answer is 4400 rpm
